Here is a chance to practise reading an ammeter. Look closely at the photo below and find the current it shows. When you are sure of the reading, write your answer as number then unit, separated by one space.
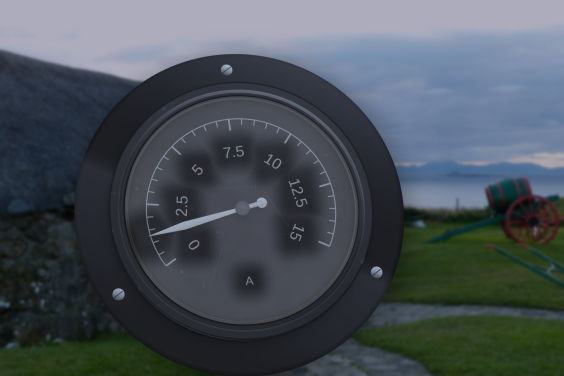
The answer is 1.25 A
